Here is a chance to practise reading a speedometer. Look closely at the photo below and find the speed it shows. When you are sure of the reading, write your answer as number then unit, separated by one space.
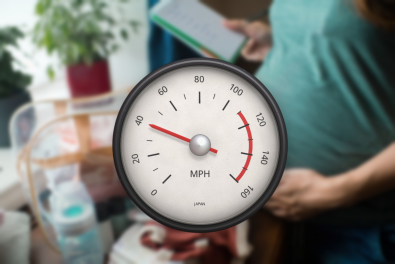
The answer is 40 mph
